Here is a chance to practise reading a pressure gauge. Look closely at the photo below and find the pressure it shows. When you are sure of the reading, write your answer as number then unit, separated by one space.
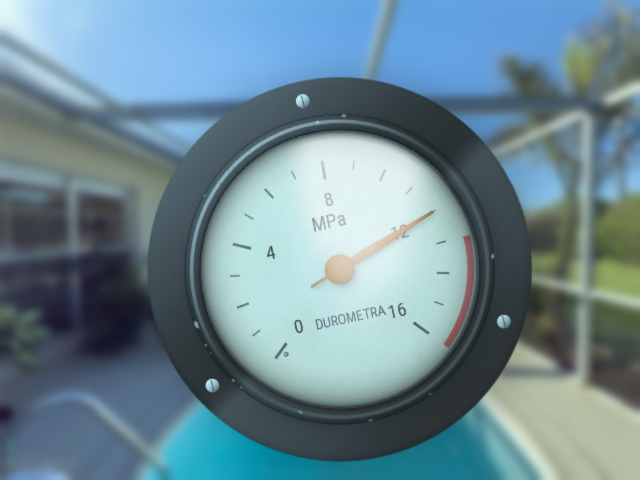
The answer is 12 MPa
